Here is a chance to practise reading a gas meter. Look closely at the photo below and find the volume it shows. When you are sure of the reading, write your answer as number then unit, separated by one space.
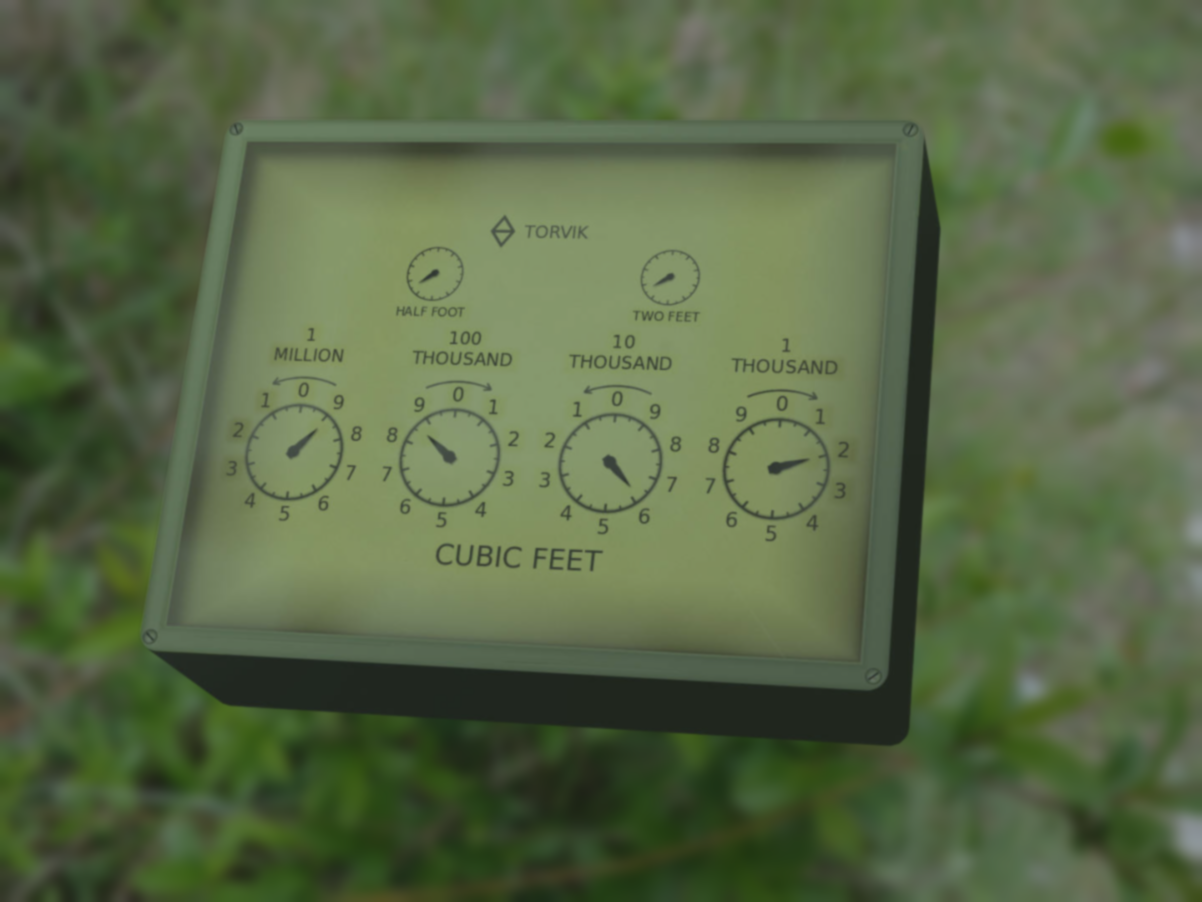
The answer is 886200 ft³
